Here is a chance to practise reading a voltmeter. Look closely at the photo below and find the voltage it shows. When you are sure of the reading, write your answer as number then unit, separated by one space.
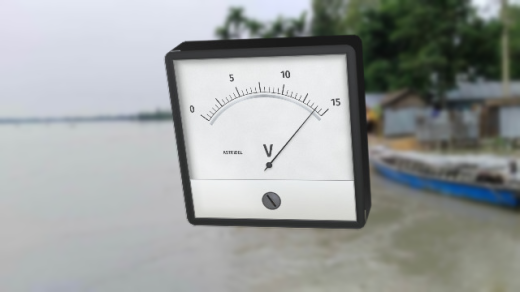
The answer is 14 V
